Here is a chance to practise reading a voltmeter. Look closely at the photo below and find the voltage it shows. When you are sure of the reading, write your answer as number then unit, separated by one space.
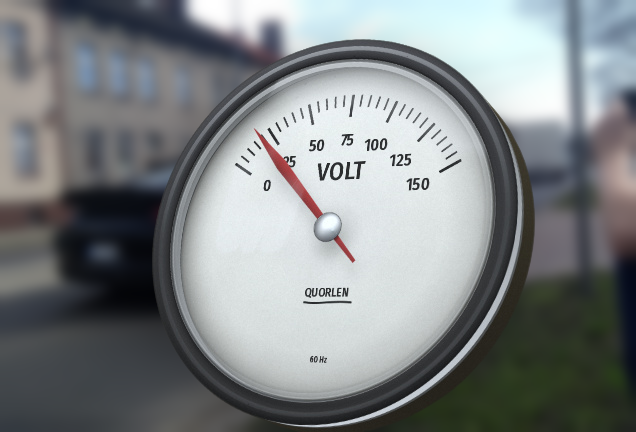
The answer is 20 V
